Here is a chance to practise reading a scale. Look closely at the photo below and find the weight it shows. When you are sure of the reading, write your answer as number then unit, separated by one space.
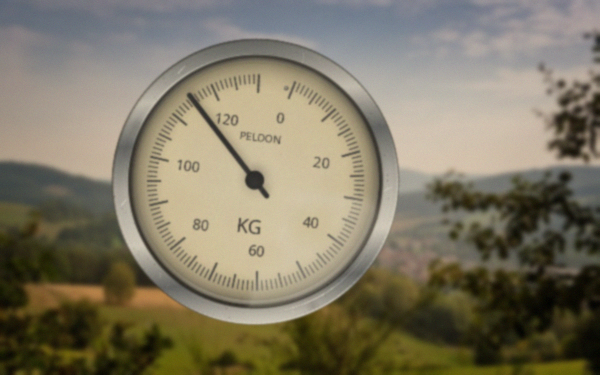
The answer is 115 kg
